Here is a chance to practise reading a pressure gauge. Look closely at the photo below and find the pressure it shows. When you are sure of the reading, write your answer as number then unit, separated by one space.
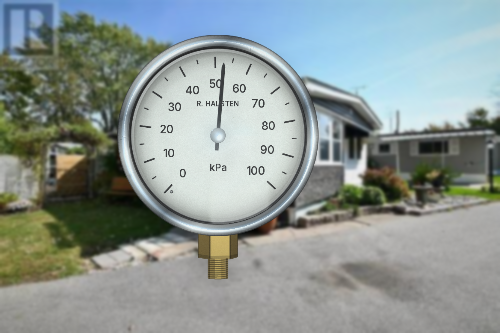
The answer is 52.5 kPa
